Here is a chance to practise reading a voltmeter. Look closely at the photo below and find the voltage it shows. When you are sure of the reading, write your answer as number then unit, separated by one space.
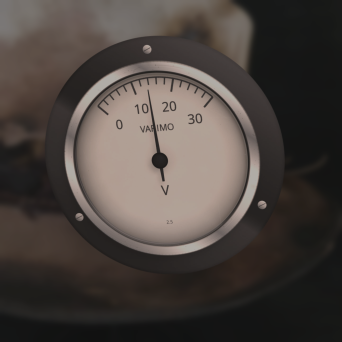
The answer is 14 V
